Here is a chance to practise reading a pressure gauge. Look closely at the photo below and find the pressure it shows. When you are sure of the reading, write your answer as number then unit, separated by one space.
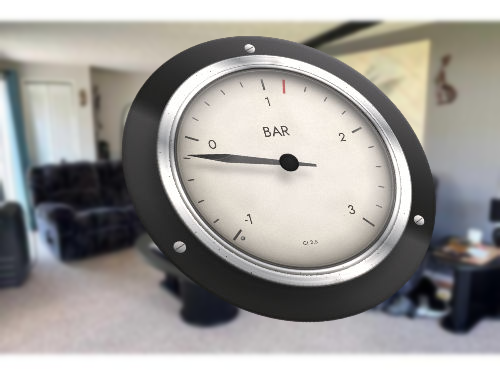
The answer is -0.2 bar
